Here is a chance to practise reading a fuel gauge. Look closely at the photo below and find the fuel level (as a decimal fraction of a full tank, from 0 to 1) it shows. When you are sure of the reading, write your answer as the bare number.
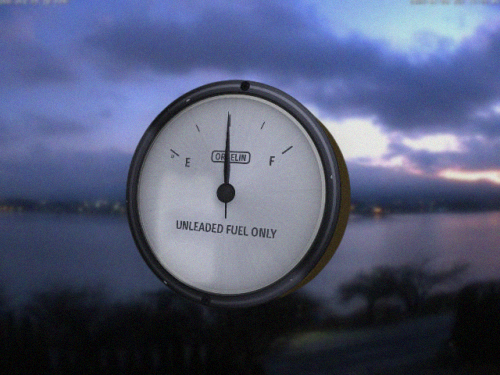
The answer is 0.5
